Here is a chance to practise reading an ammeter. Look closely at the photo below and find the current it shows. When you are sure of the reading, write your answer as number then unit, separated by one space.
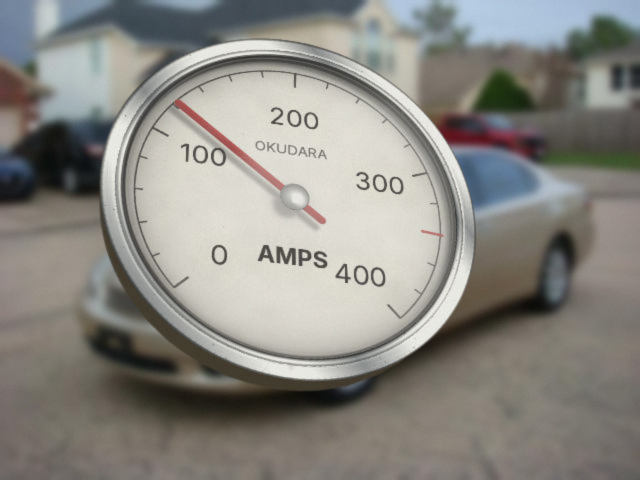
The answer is 120 A
